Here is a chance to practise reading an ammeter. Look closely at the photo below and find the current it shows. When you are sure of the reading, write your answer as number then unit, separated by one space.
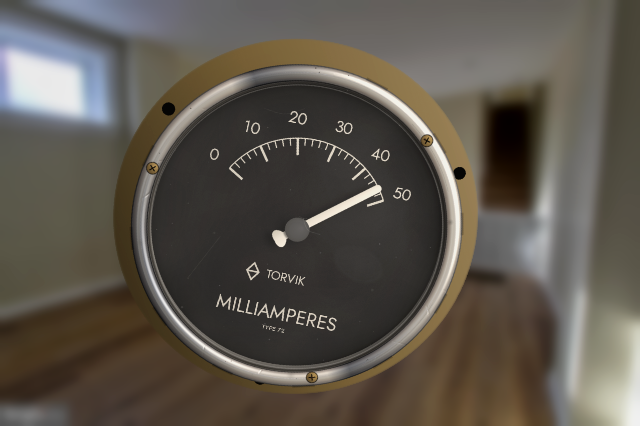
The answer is 46 mA
